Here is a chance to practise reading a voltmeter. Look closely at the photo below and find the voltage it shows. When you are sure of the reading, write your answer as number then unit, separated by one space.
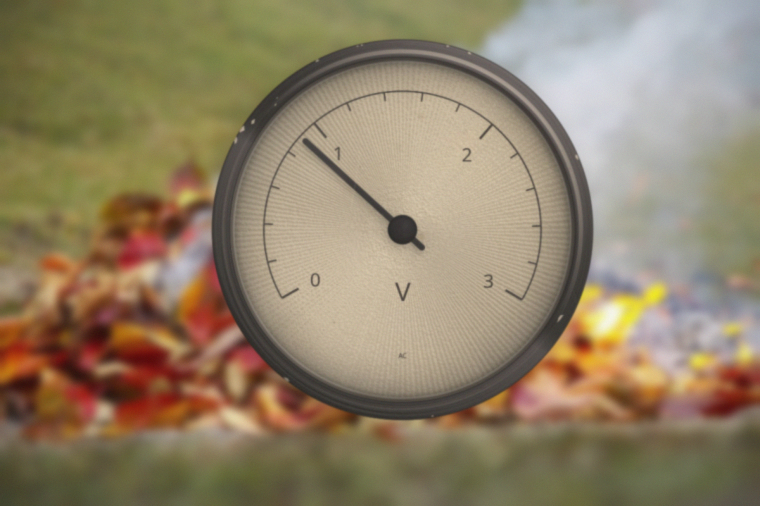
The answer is 0.9 V
